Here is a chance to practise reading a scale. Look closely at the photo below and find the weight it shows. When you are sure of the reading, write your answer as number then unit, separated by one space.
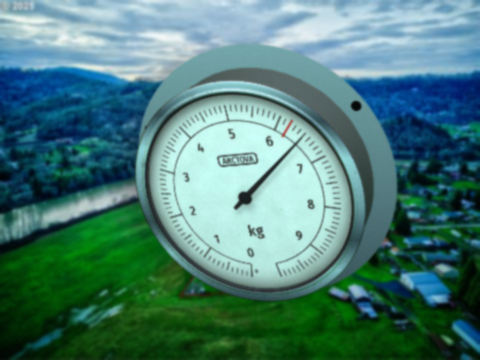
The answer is 6.5 kg
